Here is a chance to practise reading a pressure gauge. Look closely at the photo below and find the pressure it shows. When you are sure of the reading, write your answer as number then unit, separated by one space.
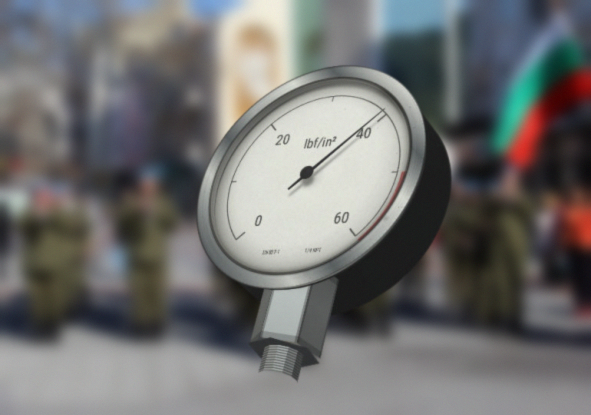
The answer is 40 psi
